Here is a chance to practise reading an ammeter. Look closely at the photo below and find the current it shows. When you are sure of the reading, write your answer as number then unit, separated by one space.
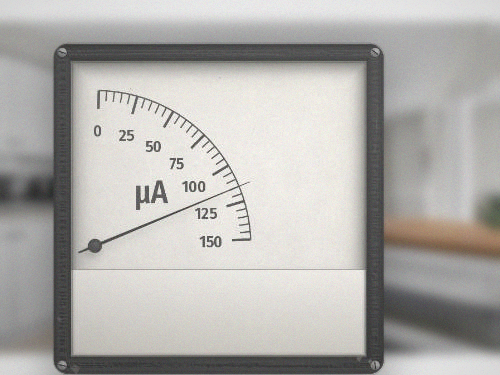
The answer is 115 µA
